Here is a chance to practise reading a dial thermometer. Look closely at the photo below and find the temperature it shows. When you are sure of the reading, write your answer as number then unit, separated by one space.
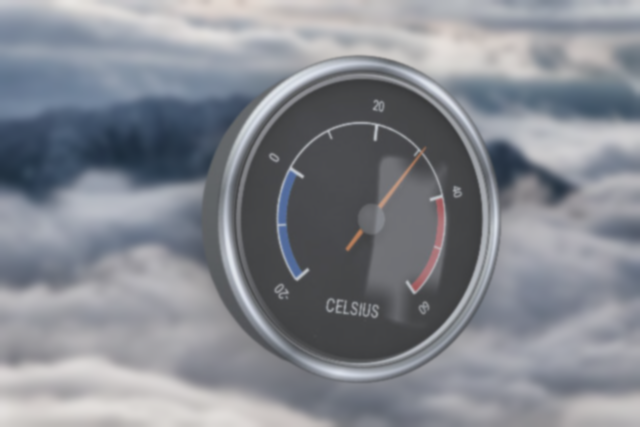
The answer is 30 °C
